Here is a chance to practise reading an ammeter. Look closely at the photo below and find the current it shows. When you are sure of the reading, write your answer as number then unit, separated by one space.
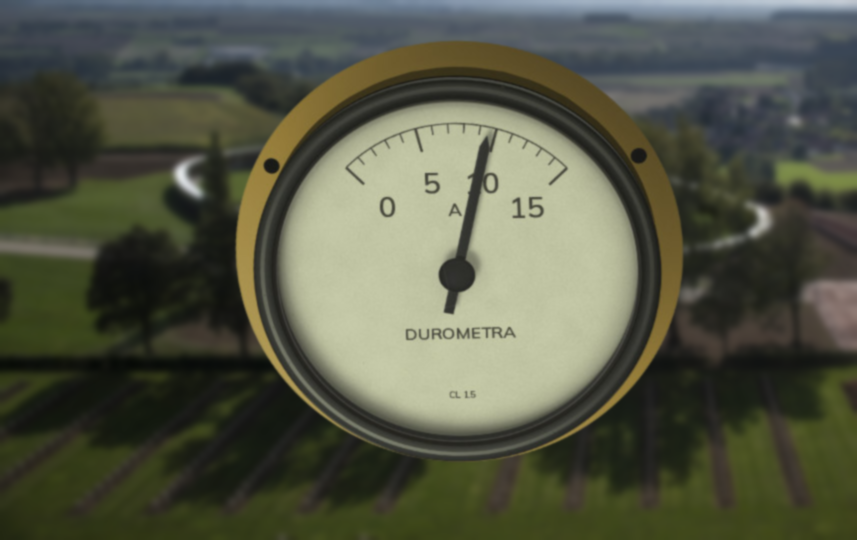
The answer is 9.5 A
